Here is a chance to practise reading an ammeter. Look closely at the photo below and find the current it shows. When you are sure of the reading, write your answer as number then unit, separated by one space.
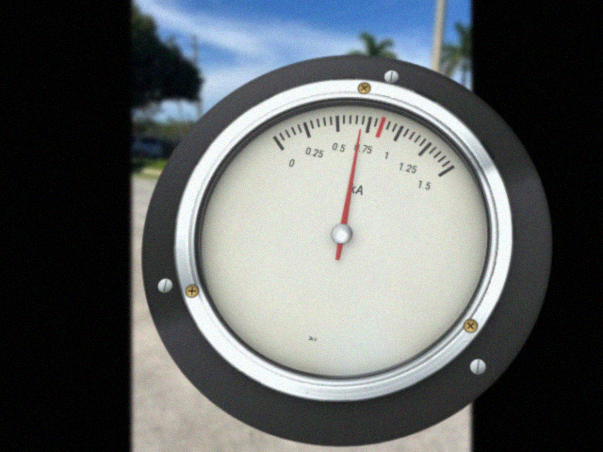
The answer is 0.7 kA
